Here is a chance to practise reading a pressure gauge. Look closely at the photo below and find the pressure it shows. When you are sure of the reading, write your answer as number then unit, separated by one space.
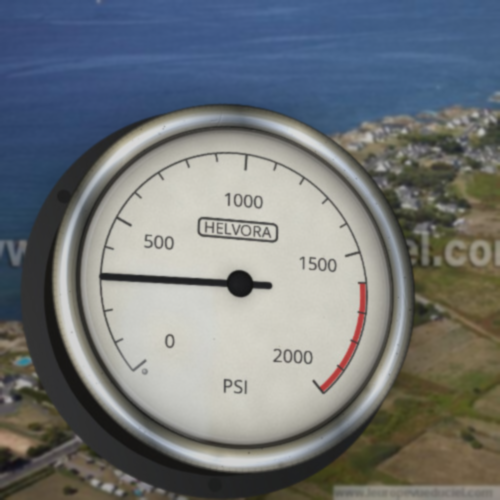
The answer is 300 psi
